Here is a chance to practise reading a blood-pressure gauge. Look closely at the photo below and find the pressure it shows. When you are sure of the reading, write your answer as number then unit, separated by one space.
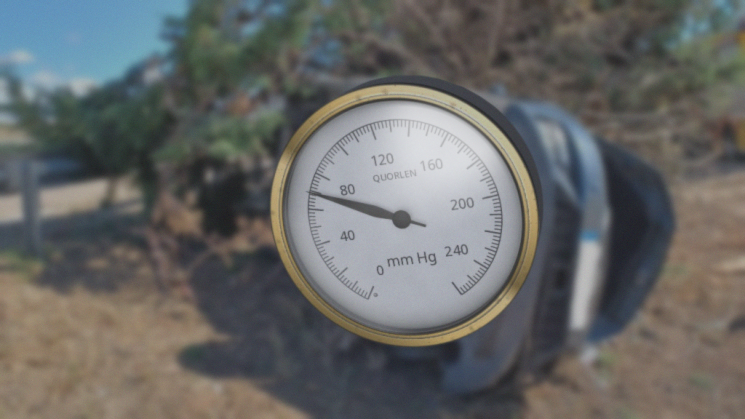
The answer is 70 mmHg
